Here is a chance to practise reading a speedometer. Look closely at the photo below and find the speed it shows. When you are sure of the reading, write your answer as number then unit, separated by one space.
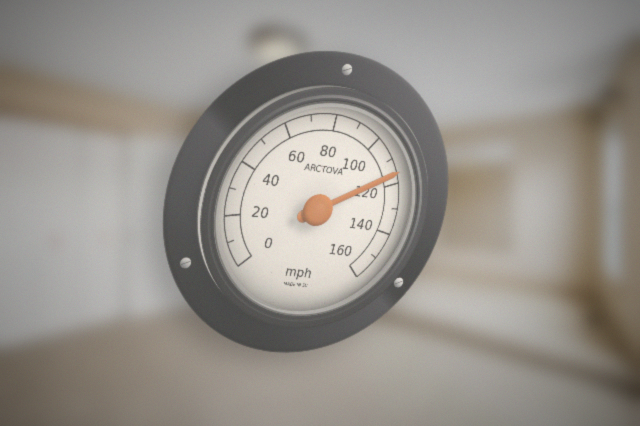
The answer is 115 mph
